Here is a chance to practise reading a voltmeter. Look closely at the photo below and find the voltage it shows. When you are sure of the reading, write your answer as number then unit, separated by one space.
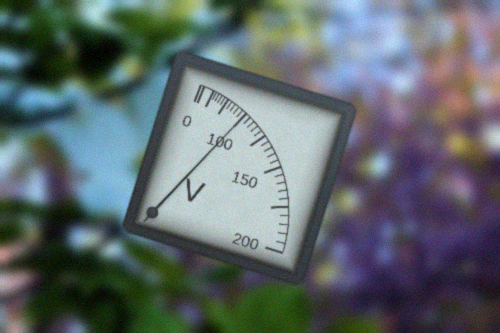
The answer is 100 V
